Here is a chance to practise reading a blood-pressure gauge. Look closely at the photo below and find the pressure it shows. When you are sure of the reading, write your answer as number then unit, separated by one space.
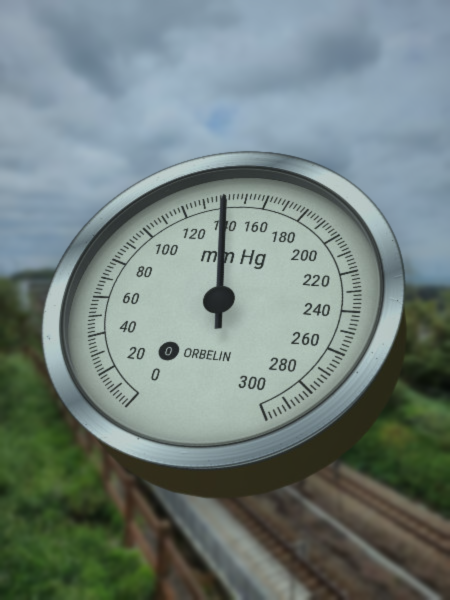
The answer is 140 mmHg
